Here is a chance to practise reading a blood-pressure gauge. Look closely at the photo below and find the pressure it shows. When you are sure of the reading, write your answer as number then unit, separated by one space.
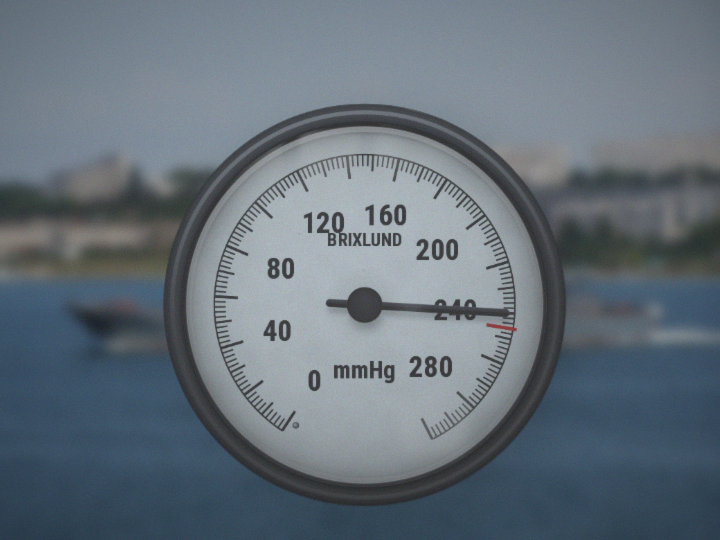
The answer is 240 mmHg
